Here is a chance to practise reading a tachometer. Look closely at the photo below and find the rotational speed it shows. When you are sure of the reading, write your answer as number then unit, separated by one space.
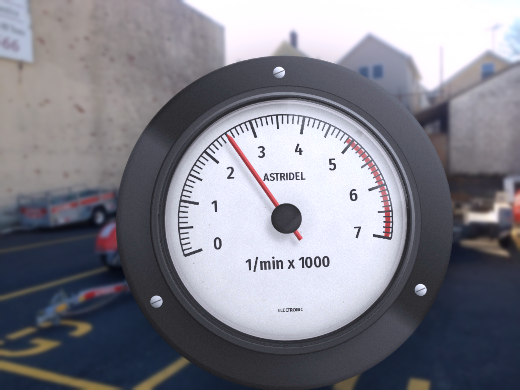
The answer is 2500 rpm
